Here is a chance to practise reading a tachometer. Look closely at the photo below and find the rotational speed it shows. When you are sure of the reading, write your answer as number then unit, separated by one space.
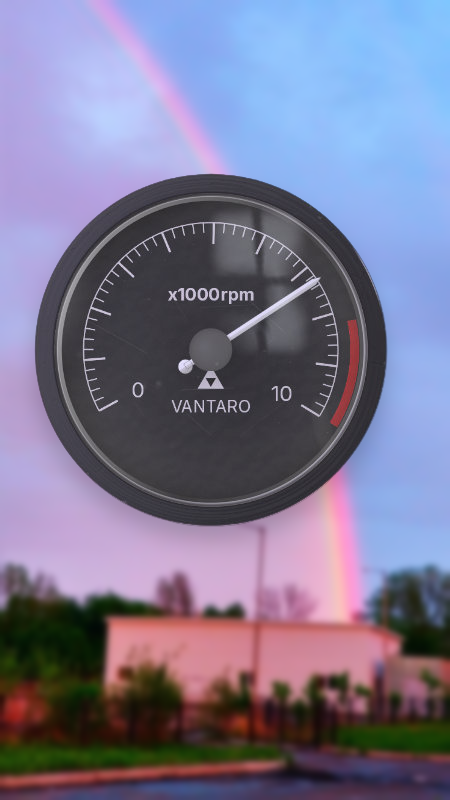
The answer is 7300 rpm
